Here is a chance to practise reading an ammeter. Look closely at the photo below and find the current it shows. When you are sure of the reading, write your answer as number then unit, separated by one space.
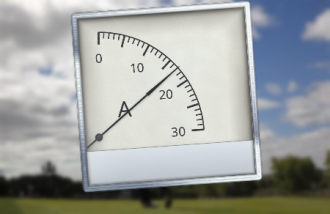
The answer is 17 A
